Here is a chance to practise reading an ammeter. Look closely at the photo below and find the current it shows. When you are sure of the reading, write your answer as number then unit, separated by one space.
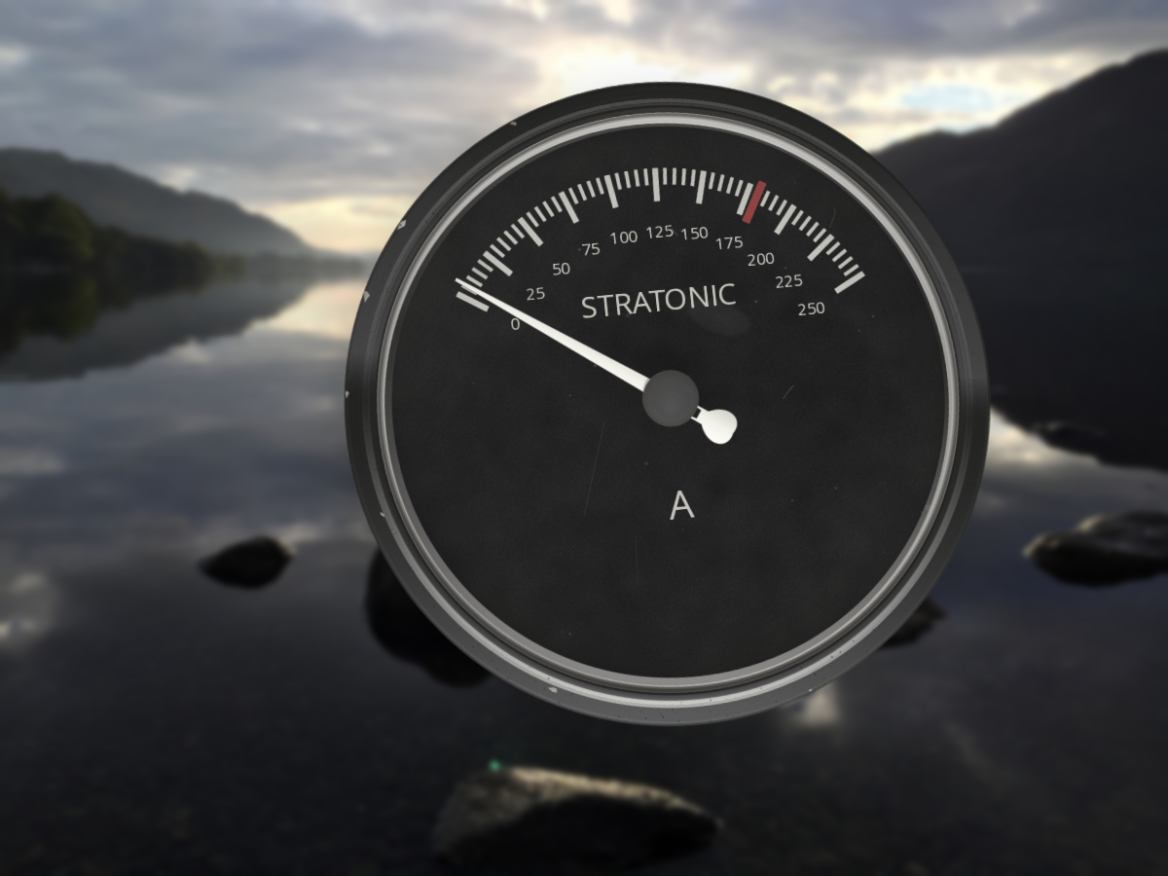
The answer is 5 A
